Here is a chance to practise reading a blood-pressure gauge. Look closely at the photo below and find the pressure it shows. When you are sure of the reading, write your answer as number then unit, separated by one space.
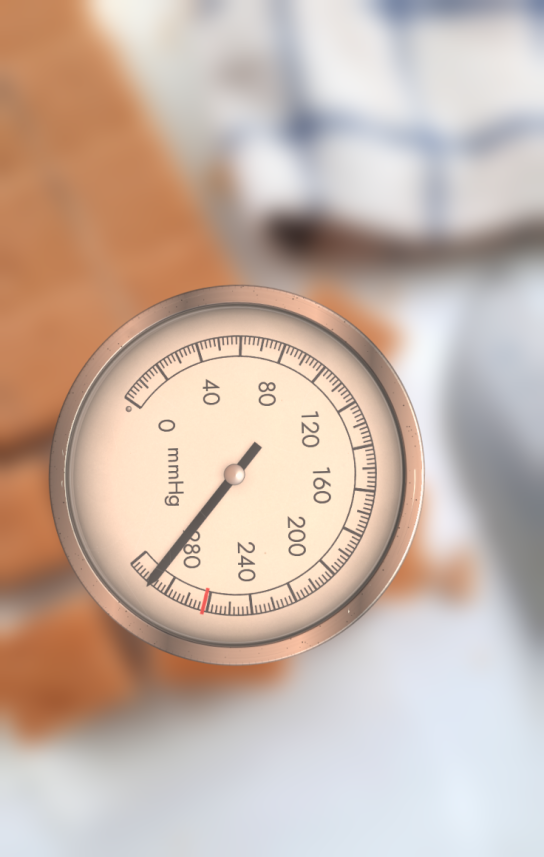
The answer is 288 mmHg
